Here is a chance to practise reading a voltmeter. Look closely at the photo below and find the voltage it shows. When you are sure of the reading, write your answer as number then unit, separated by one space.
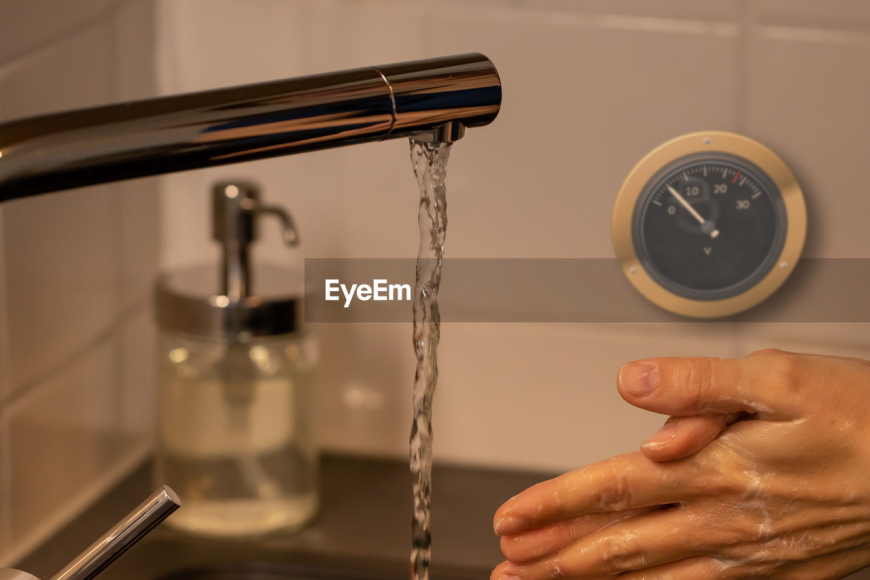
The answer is 5 V
